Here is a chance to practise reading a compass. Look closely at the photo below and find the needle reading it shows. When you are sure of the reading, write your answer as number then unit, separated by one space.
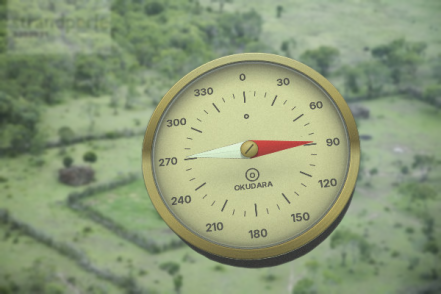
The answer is 90 °
